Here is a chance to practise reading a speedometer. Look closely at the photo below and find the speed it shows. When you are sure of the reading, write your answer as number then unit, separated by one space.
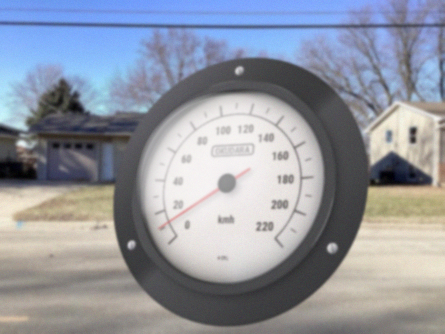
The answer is 10 km/h
